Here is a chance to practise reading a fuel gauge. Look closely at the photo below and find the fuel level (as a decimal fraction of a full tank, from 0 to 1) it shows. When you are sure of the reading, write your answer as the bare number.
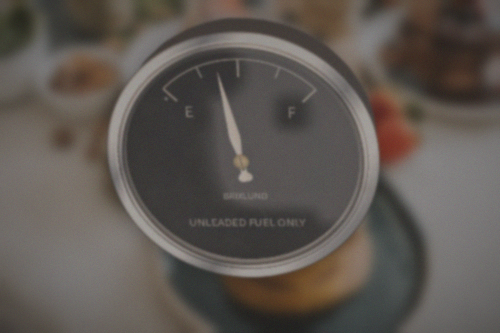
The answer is 0.375
